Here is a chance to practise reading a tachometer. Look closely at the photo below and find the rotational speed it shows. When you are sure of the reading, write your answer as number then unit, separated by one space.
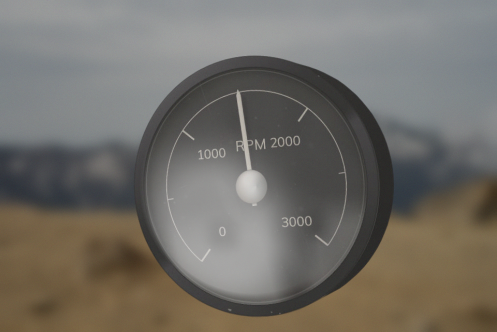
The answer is 1500 rpm
